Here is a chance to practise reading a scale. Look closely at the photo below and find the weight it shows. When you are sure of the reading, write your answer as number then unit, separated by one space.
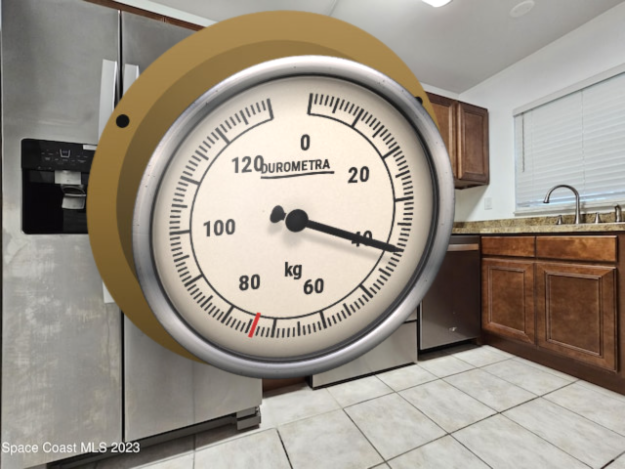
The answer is 40 kg
